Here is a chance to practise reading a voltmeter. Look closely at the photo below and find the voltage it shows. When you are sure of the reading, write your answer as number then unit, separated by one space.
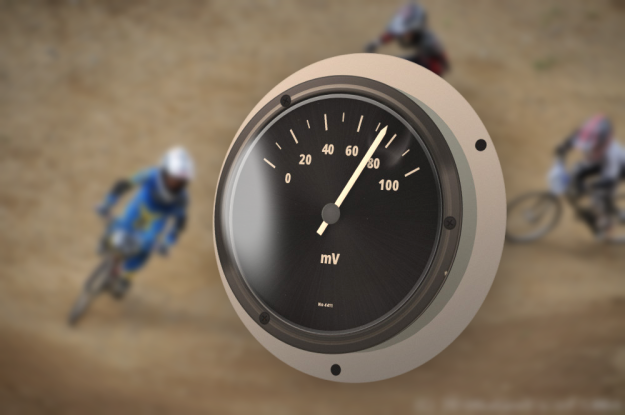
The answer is 75 mV
